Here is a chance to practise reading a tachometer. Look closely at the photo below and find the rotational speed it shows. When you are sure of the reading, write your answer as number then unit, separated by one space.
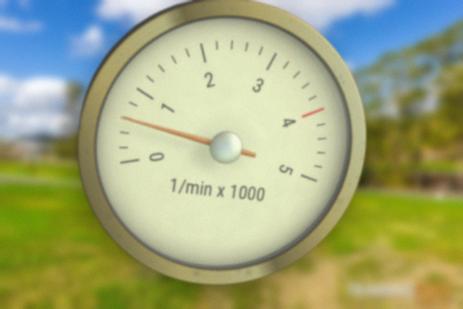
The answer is 600 rpm
